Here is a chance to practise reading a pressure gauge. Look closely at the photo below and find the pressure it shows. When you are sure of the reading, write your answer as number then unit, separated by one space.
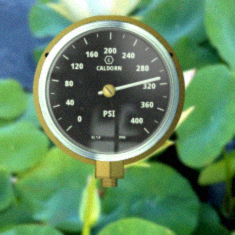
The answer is 310 psi
